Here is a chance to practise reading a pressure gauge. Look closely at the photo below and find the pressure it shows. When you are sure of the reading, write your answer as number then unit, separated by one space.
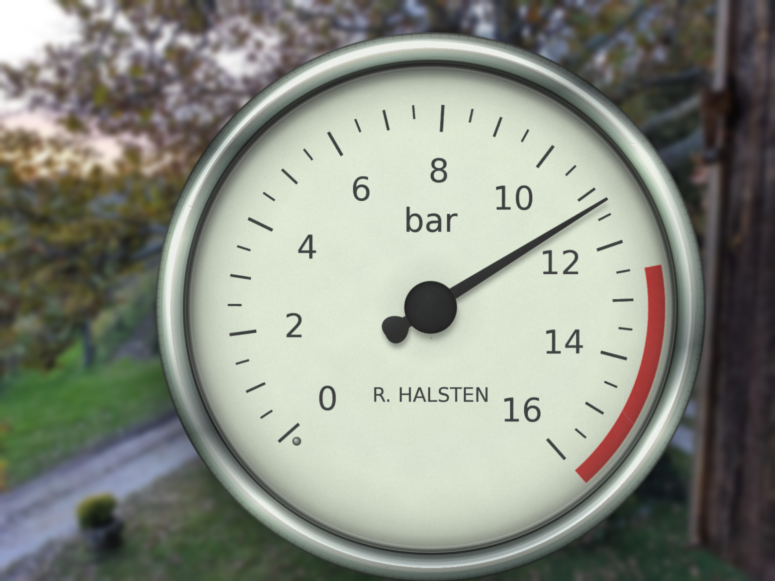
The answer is 11.25 bar
